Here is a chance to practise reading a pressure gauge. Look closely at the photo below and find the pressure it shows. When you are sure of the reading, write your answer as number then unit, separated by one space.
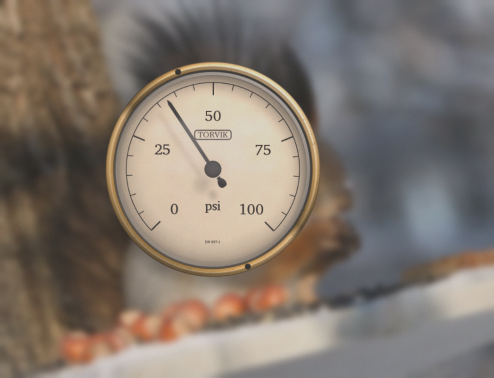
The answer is 37.5 psi
